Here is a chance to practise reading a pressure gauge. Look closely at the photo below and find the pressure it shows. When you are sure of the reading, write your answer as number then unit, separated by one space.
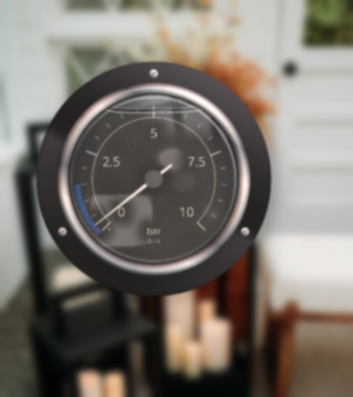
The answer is 0.25 bar
